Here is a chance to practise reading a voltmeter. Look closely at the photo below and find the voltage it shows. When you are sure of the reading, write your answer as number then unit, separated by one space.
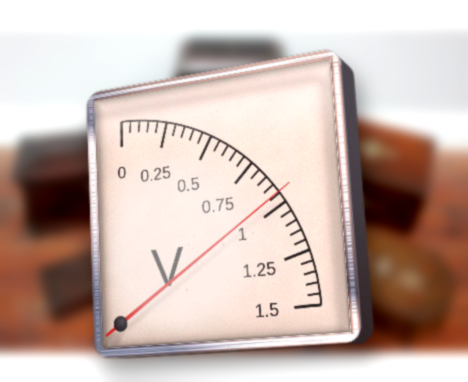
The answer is 0.95 V
